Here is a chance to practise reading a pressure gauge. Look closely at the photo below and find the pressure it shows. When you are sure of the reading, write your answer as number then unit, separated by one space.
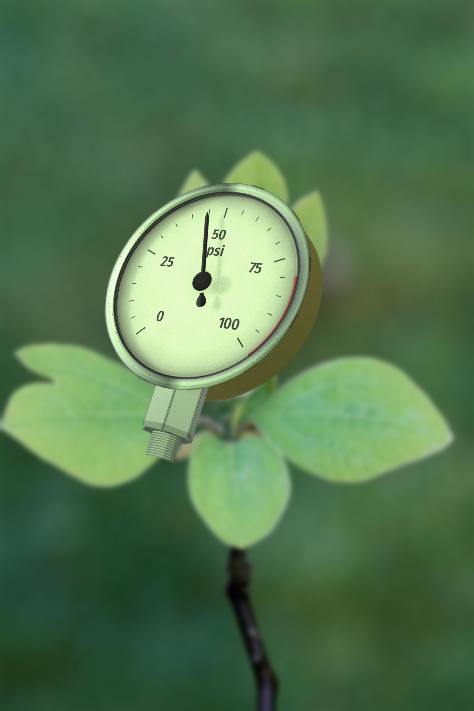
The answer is 45 psi
